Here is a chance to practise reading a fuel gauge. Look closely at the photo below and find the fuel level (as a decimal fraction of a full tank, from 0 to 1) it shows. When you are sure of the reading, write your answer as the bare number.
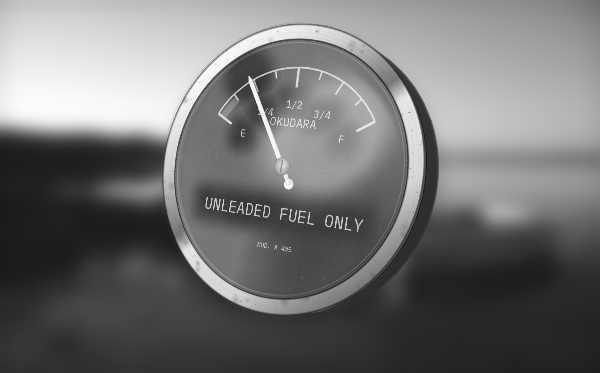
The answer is 0.25
